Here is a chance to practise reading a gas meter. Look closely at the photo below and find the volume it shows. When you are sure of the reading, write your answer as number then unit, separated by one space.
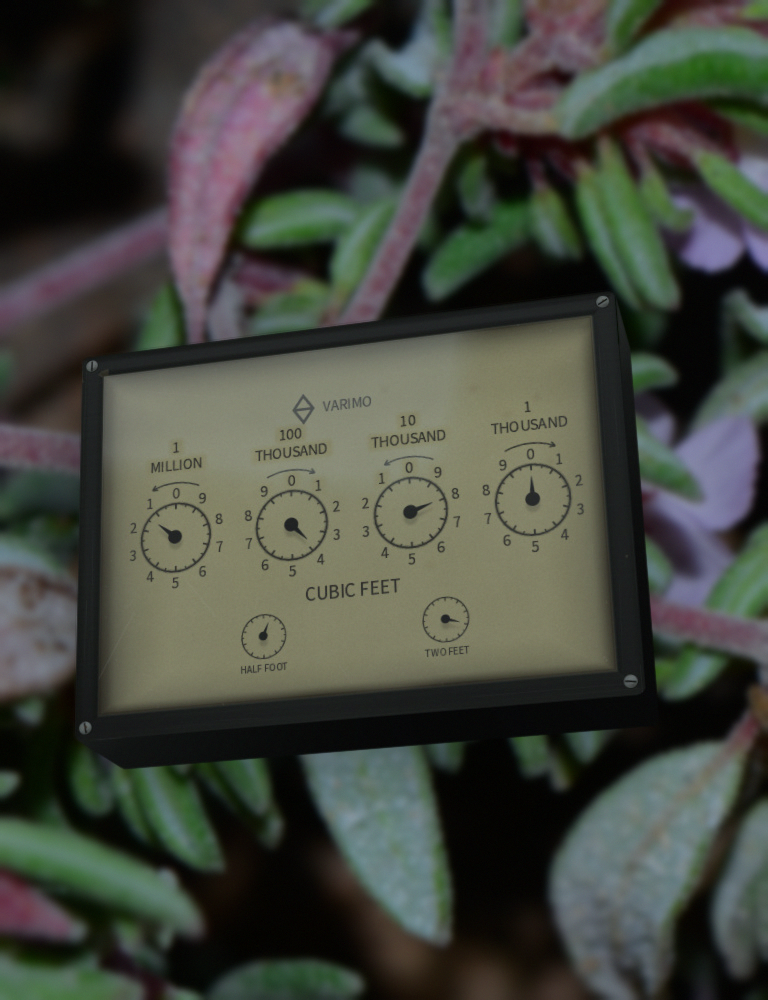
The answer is 138000 ft³
